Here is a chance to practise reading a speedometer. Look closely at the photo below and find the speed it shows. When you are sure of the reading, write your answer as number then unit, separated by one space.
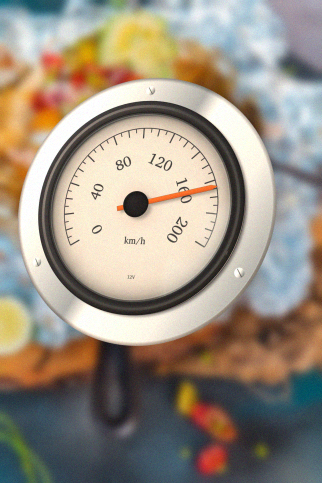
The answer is 165 km/h
